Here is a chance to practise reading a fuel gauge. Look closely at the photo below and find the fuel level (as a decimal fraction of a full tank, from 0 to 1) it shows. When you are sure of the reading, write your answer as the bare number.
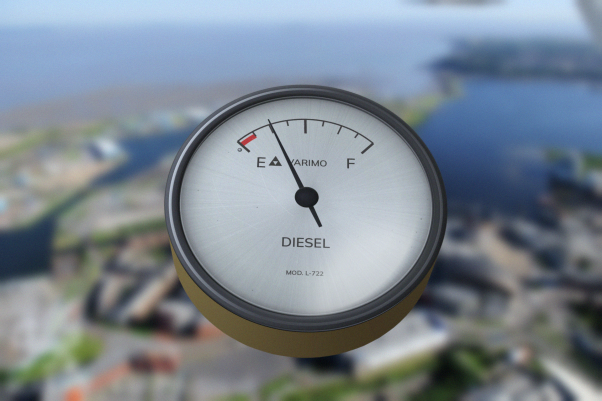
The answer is 0.25
